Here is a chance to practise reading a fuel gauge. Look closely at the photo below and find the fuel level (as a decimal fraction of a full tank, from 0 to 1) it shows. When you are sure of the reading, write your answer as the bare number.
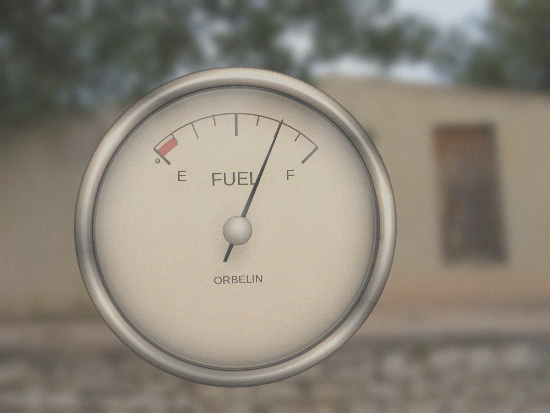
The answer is 0.75
